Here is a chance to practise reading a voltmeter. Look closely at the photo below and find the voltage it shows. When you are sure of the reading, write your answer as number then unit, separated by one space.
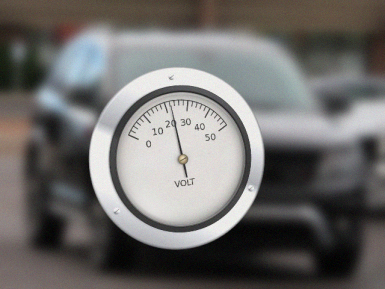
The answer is 22 V
